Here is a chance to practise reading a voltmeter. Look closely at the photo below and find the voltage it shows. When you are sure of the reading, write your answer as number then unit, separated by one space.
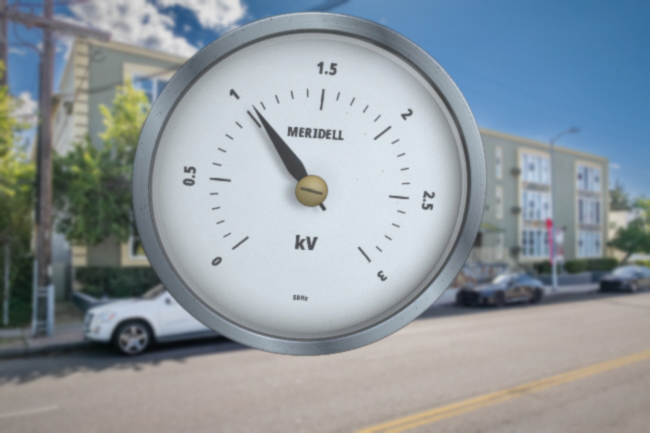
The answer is 1.05 kV
